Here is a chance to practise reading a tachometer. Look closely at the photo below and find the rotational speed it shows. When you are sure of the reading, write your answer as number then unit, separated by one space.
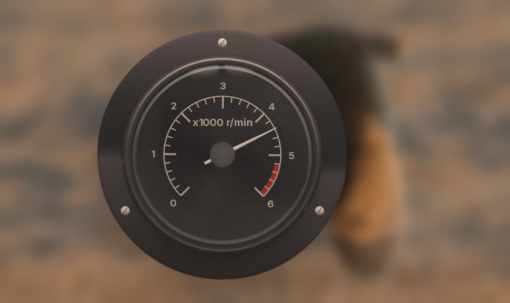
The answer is 4400 rpm
